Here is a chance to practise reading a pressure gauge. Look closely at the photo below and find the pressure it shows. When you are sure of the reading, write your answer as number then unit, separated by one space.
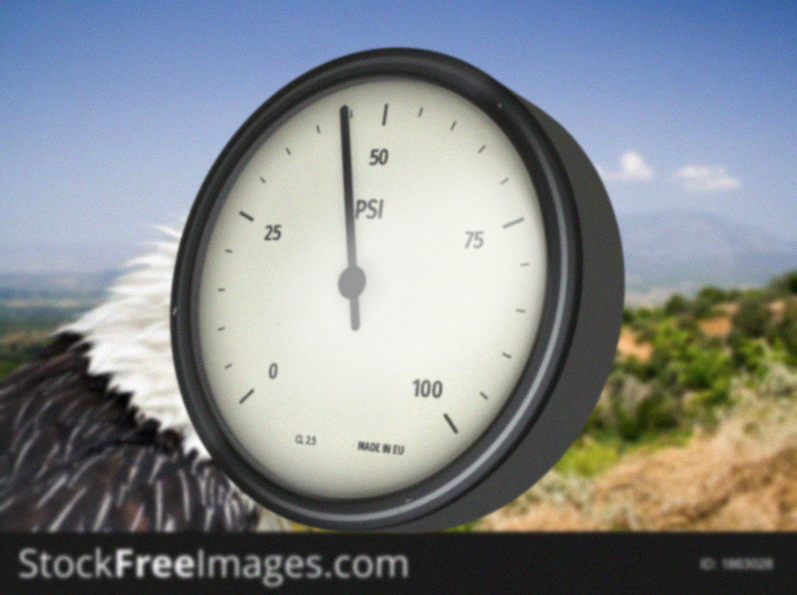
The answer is 45 psi
